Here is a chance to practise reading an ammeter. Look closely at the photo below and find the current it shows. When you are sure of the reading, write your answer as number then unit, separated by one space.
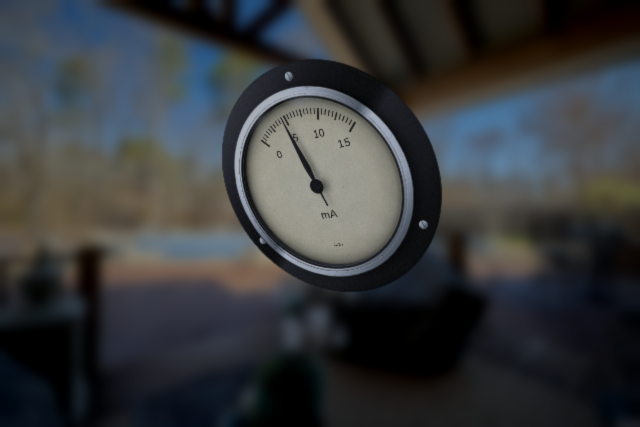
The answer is 5 mA
